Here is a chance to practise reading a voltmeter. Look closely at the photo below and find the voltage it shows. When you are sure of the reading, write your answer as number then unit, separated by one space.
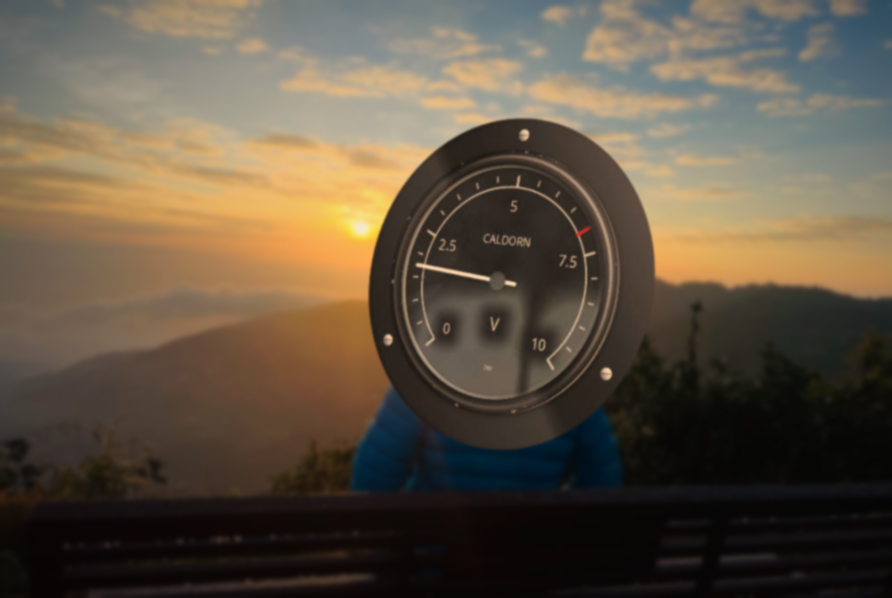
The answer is 1.75 V
